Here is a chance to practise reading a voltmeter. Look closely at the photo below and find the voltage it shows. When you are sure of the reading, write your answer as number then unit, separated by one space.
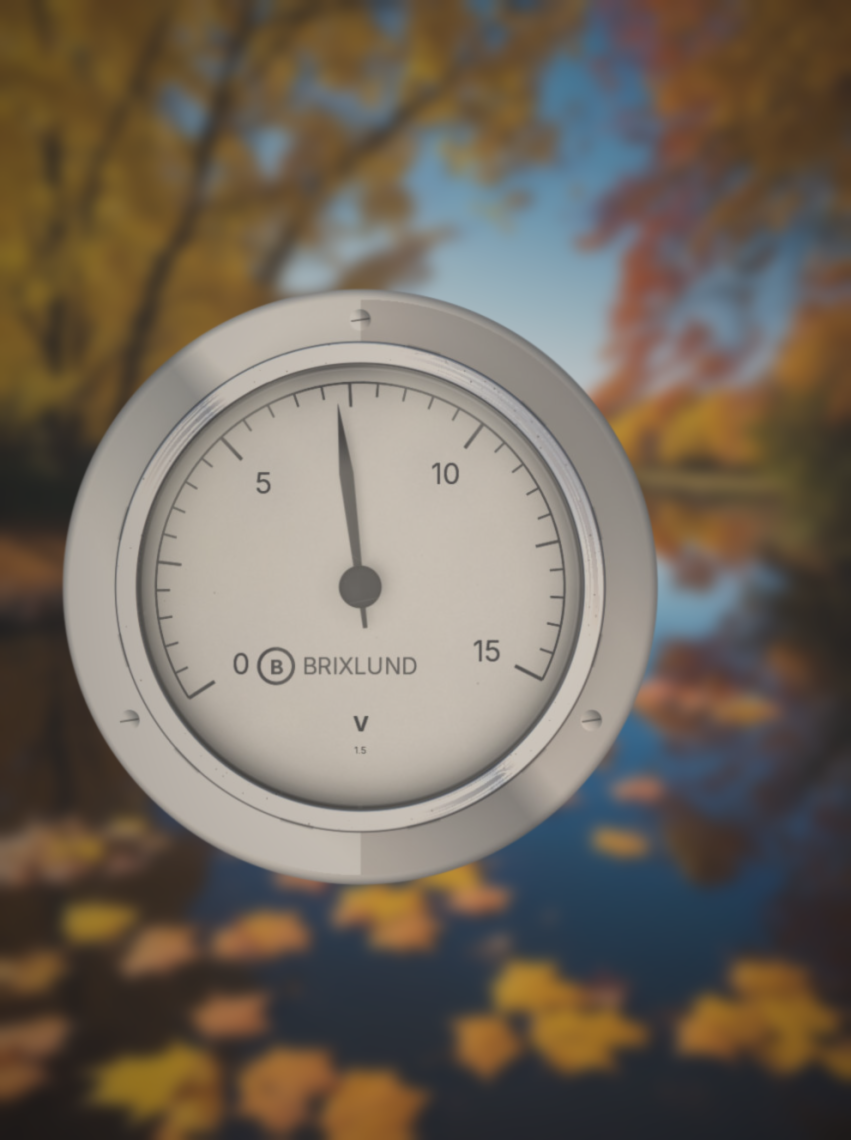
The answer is 7.25 V
